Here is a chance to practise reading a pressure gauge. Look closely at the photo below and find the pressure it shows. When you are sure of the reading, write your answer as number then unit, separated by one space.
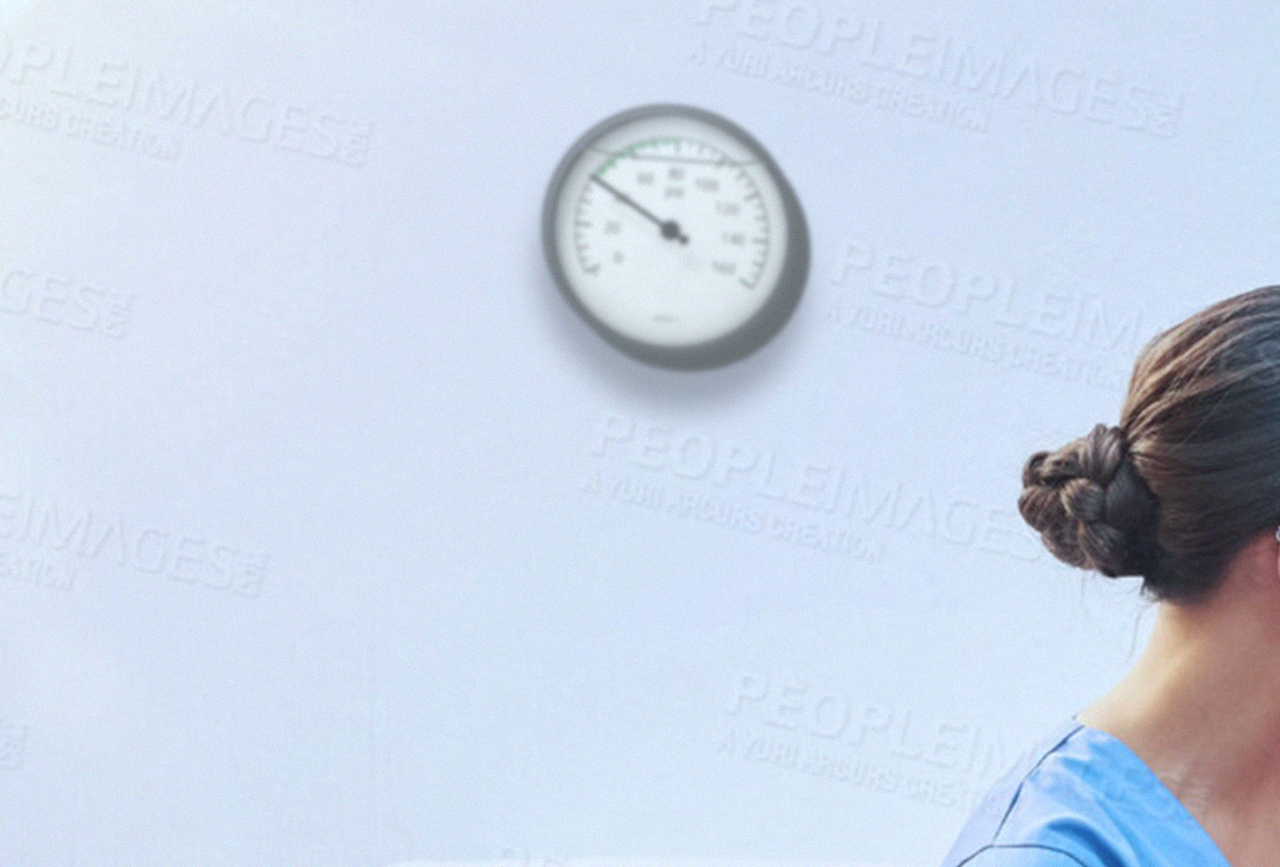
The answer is 40 psi
